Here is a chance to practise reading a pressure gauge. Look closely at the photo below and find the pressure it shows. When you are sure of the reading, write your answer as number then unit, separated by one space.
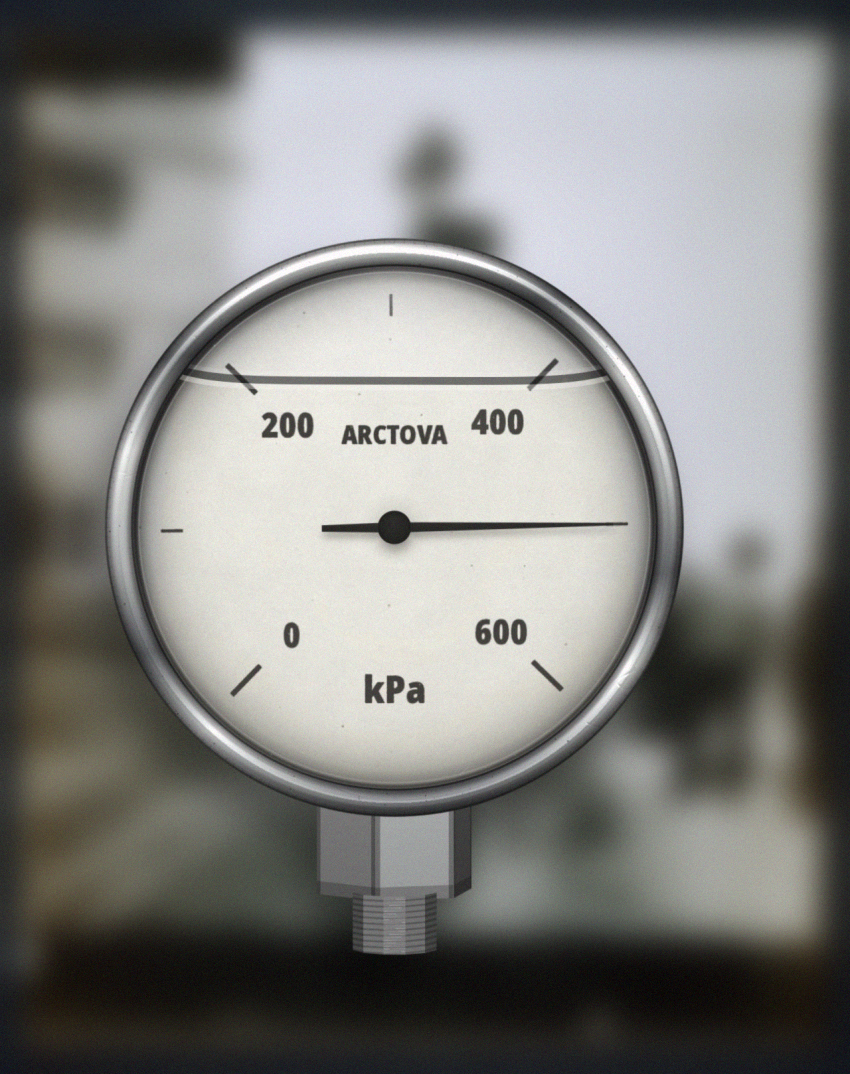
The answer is 500 kPa
